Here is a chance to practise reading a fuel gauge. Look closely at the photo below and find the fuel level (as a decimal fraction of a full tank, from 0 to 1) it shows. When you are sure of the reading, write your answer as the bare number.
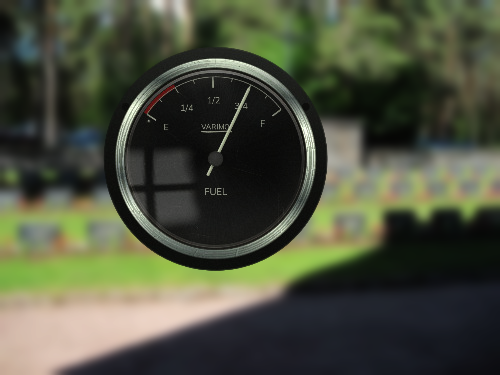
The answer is 0.75
